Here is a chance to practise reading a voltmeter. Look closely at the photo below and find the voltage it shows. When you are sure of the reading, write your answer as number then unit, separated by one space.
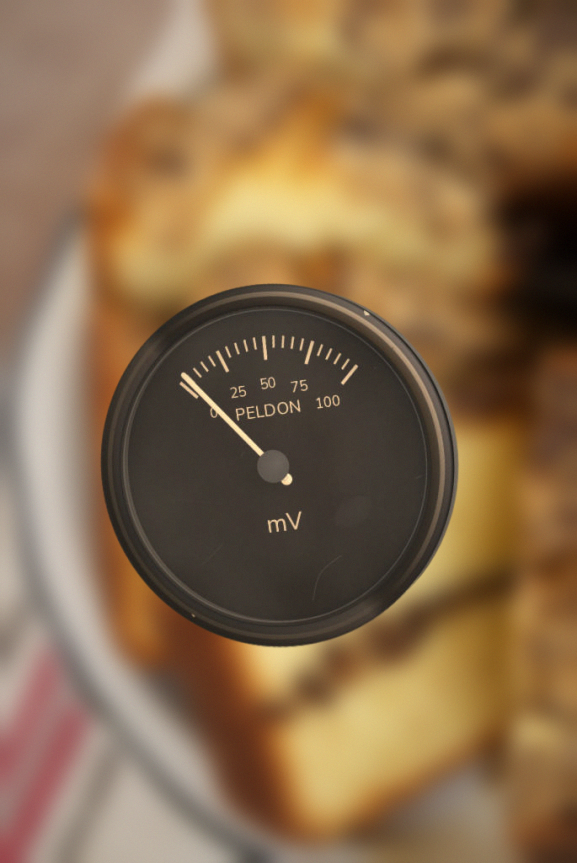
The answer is 5 mV
